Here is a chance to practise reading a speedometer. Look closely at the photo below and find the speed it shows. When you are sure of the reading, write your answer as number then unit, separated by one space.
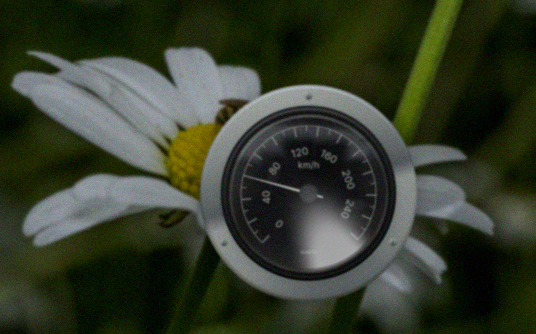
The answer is 60 km/h
